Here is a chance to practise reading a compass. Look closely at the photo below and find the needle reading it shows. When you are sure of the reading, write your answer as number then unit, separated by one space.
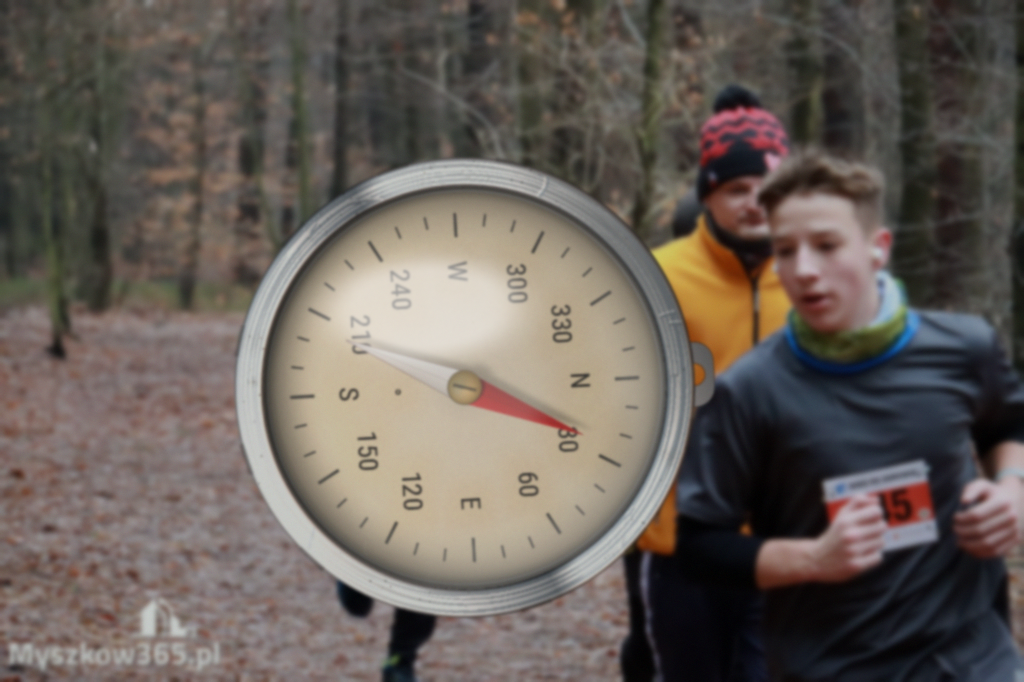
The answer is 25 °
